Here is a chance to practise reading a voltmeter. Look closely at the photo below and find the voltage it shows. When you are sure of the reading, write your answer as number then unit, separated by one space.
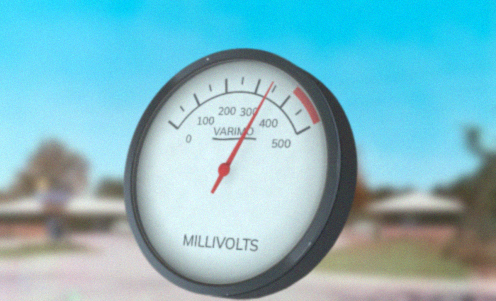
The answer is 350 mV
